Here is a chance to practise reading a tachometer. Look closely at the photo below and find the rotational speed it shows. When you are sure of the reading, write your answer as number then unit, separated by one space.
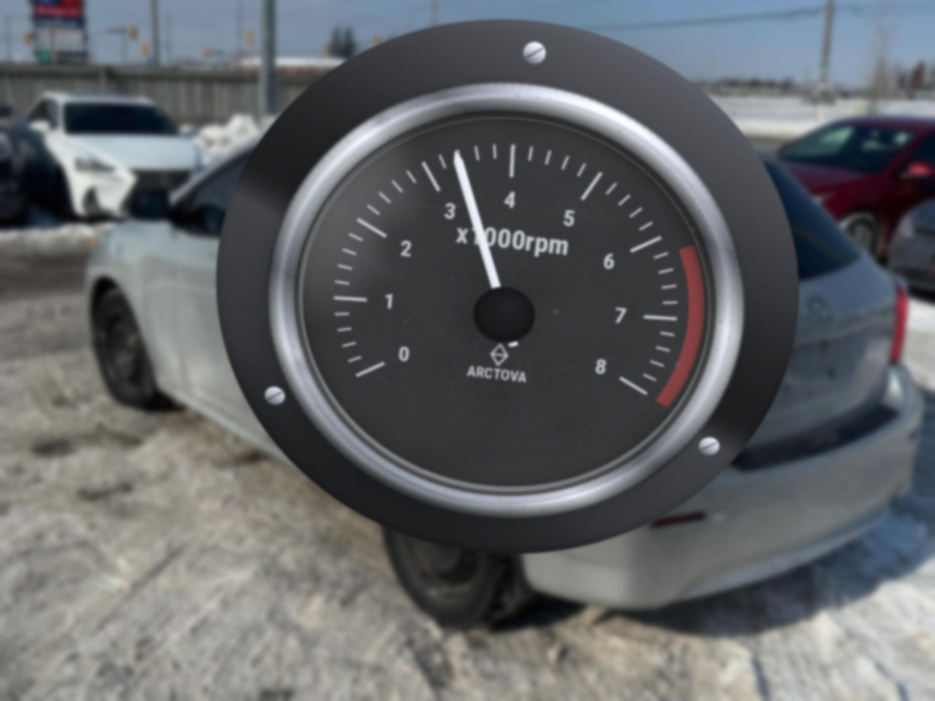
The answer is 3400 rpm
